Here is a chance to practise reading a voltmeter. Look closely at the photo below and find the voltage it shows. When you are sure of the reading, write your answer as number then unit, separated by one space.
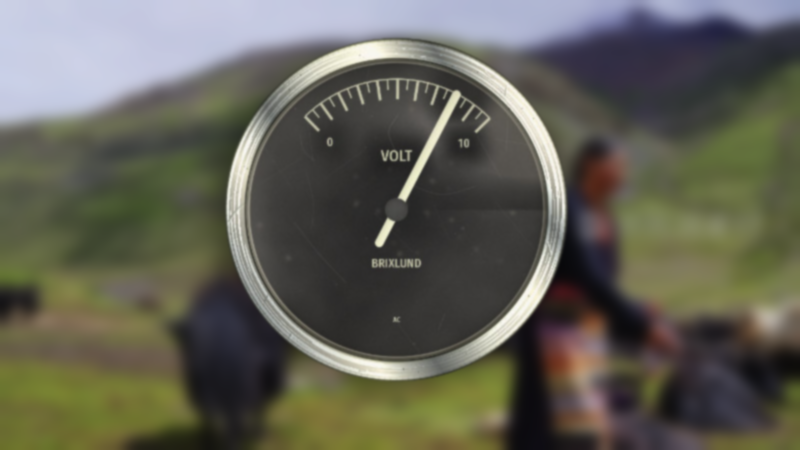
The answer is 8 V
